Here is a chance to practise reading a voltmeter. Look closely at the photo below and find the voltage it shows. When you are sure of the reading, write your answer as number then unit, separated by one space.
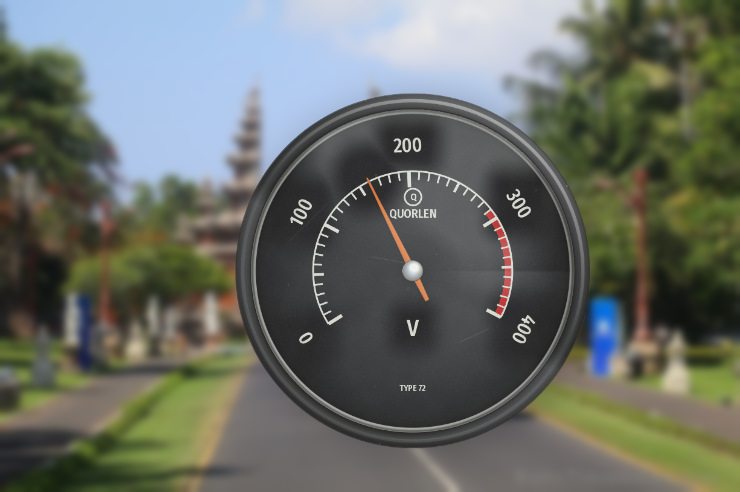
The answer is 160 V
